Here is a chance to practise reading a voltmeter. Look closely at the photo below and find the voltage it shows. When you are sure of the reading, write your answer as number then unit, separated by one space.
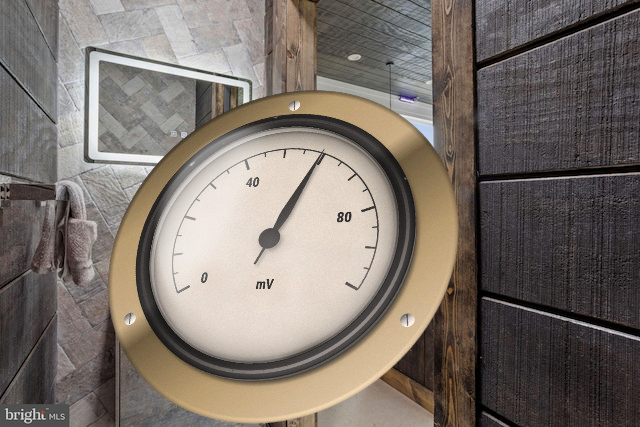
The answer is 60 mV
